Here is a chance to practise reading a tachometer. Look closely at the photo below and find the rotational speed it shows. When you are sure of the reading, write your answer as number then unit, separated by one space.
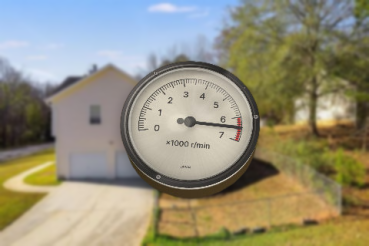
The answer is 6500 rpm
